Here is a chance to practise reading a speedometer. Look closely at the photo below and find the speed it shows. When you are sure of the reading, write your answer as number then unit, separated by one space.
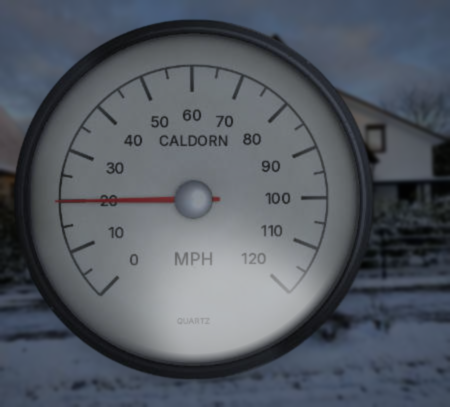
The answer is 20 mph
